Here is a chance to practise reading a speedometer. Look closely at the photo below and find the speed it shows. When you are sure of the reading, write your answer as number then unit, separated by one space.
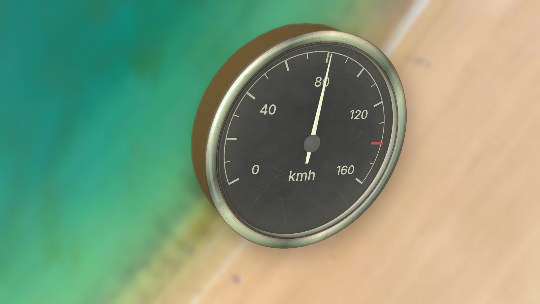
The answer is 80 km/h
